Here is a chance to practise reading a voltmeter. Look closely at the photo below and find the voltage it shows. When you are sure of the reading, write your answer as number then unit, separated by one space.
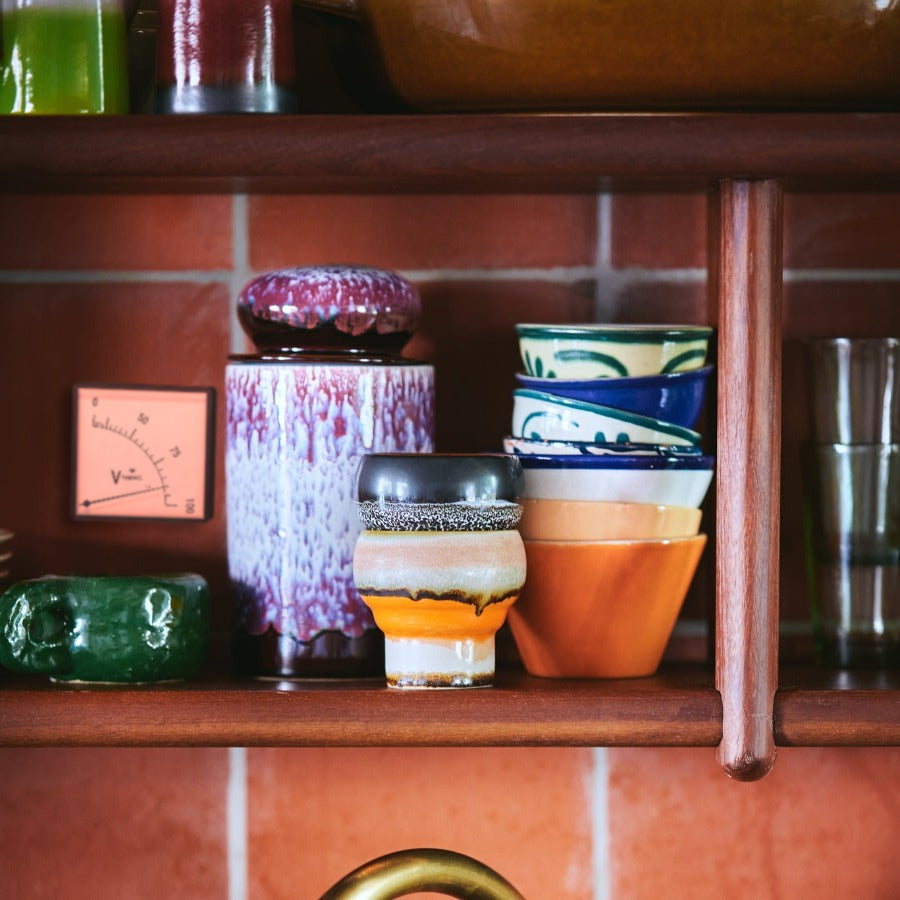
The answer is 90 V
